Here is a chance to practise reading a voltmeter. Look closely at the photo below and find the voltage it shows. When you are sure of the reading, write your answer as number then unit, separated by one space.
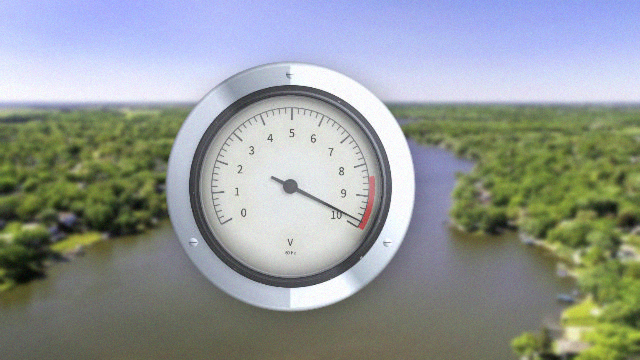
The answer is 9.8 V
